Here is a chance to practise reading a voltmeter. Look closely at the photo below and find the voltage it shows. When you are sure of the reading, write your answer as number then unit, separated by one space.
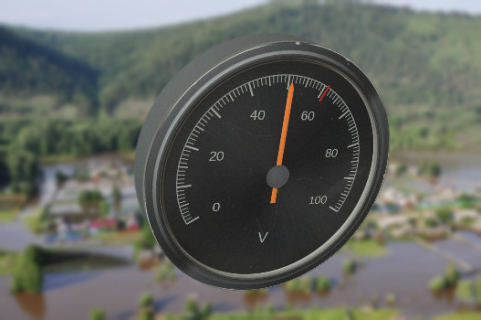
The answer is 50 V
